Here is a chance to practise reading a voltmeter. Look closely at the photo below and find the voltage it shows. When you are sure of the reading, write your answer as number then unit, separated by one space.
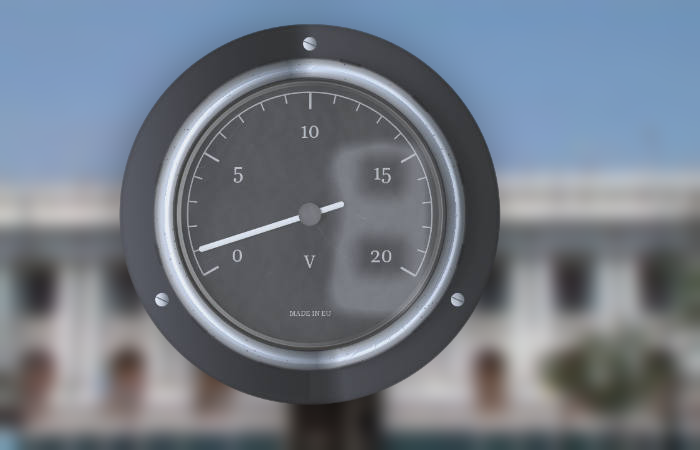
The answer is 1 V
